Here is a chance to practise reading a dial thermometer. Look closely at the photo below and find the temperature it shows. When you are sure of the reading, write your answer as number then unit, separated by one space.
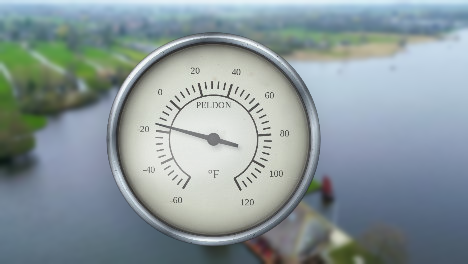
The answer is -16 °F
